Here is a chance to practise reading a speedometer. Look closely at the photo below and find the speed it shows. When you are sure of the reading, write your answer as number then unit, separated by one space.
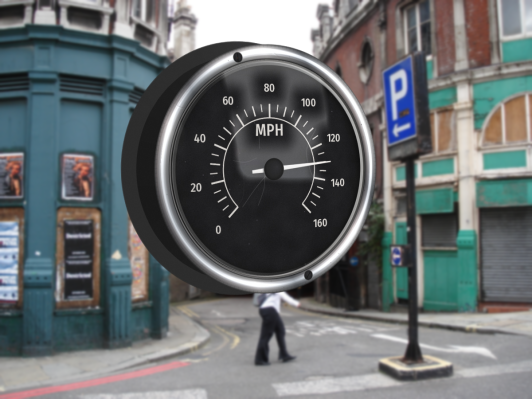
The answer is 130 mph
